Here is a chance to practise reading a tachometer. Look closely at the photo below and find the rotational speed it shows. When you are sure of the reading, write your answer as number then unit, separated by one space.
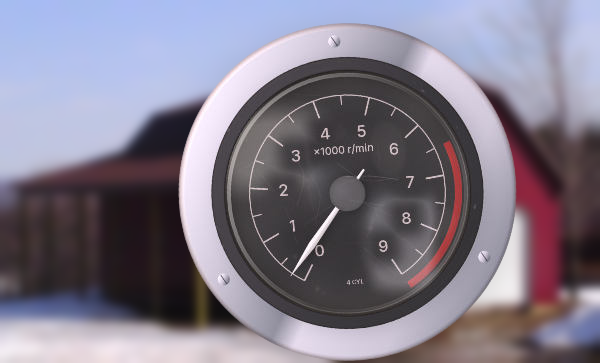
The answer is 250 rpm
